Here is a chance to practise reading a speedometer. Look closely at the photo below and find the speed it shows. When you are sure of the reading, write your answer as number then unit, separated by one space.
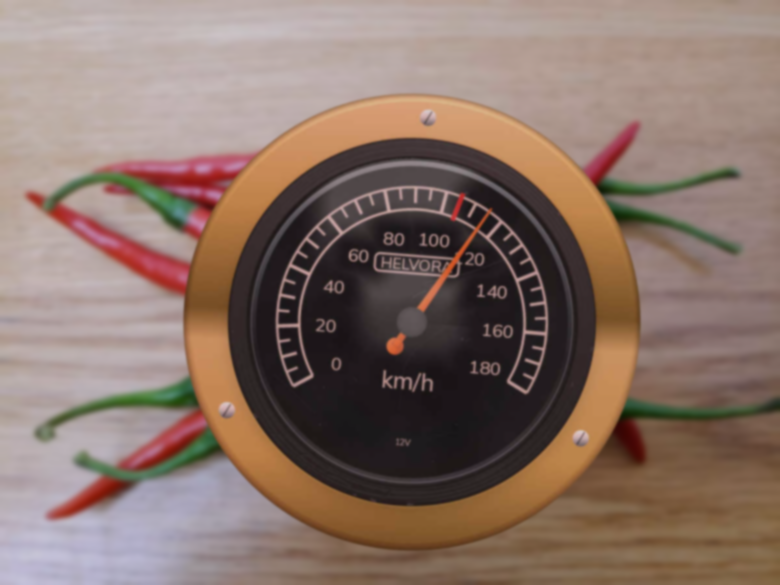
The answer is 115 km/h
